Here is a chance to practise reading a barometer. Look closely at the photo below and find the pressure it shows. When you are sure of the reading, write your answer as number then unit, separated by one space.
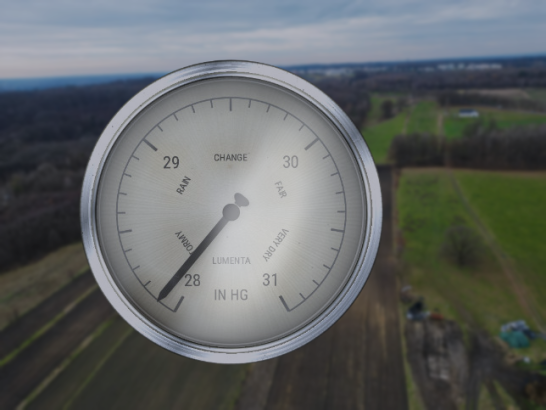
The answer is 28.1 inHg
